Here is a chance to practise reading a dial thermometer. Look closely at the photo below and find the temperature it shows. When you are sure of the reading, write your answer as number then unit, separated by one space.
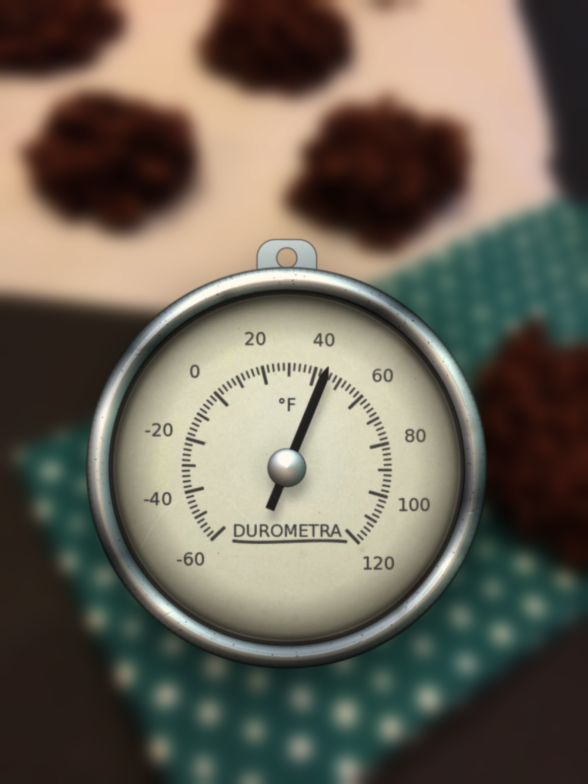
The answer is 44 °F
